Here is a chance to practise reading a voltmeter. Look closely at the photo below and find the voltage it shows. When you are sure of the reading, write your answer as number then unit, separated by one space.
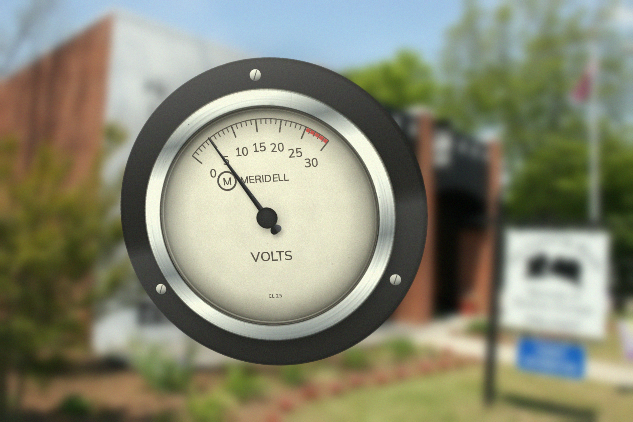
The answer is 5 V
